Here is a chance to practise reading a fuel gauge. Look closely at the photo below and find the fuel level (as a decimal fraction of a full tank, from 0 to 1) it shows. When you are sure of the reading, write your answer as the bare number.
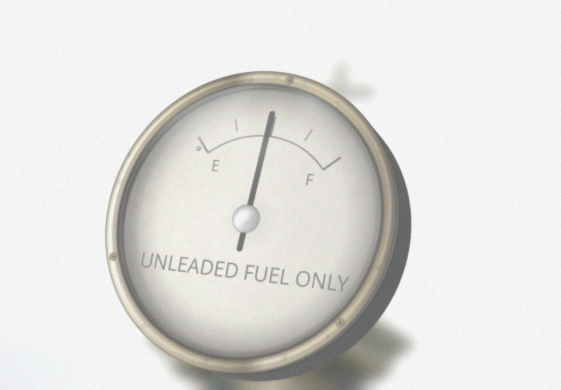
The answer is 0.5
